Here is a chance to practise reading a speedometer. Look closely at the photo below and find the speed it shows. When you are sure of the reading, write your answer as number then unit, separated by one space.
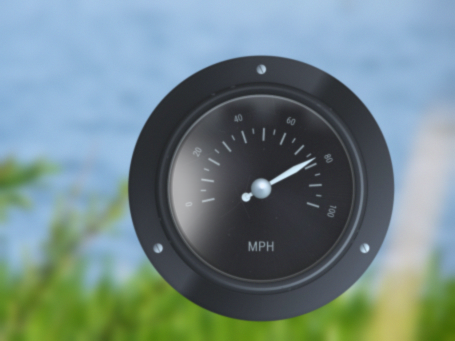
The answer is 77.5 mph
